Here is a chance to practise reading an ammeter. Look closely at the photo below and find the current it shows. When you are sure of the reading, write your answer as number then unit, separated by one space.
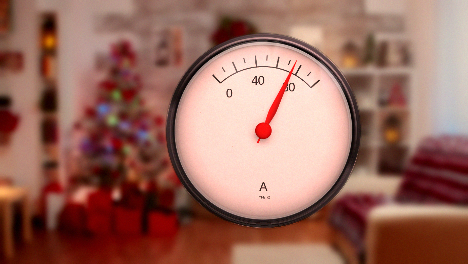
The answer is 75 A
